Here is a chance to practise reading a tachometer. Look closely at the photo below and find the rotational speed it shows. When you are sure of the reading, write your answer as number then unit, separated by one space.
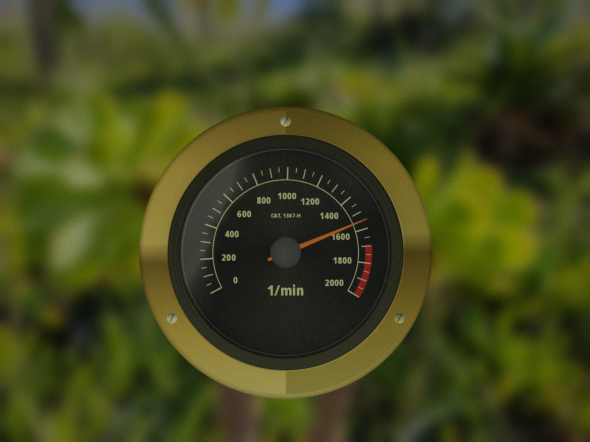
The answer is 1550 rpm
